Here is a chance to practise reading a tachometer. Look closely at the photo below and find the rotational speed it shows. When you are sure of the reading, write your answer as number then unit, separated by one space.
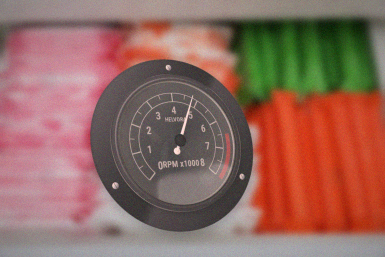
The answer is 4750 rpm
